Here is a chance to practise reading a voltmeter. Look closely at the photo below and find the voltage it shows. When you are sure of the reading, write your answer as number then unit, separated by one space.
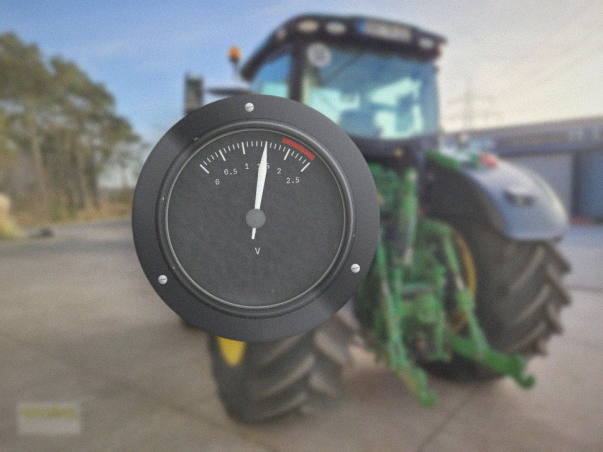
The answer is 1.5 V
